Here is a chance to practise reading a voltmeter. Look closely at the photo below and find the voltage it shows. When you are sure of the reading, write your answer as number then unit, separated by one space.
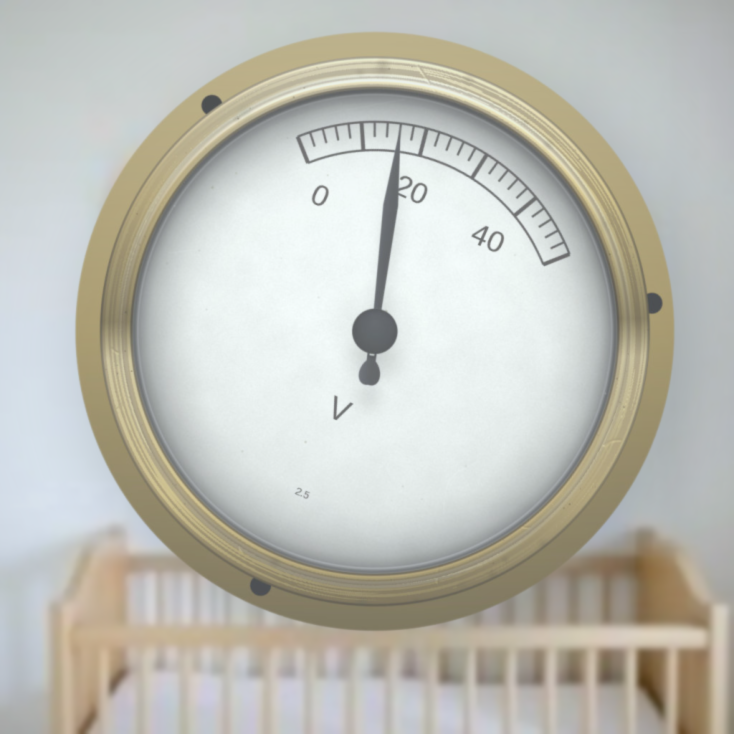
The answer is 16 V
